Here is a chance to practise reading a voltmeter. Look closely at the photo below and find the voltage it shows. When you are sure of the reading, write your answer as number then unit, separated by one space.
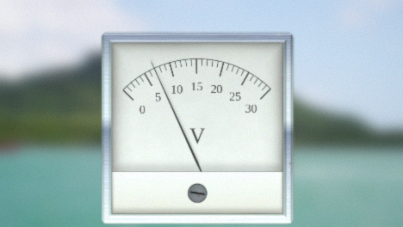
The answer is 7 V
